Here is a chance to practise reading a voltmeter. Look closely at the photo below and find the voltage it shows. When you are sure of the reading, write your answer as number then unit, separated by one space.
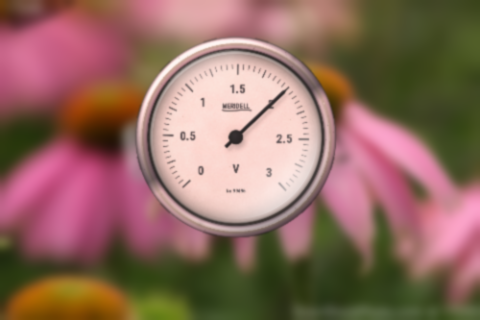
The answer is 2 V
